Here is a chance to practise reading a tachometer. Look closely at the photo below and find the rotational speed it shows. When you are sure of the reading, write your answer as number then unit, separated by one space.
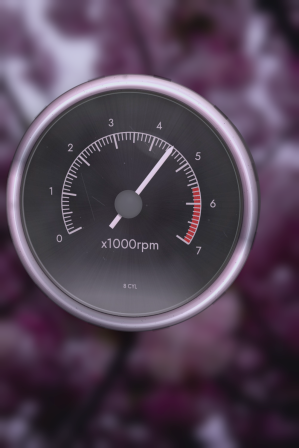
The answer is 4500 rpm
